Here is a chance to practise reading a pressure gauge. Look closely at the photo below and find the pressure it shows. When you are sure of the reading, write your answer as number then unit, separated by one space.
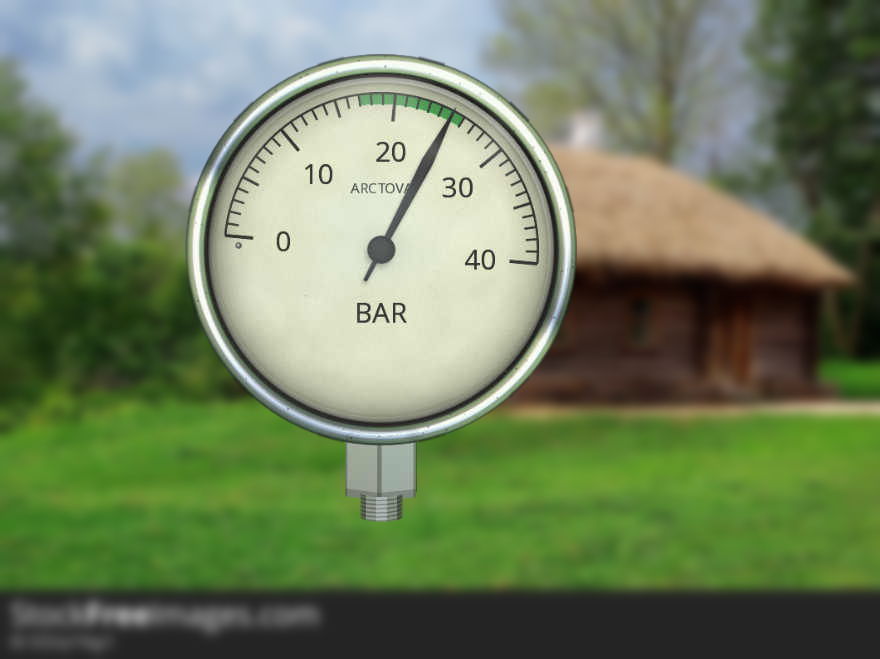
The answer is 25 bar
